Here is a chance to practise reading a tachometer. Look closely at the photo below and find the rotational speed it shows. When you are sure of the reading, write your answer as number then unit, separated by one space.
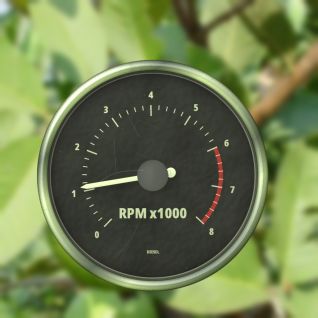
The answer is 1100 rpm
